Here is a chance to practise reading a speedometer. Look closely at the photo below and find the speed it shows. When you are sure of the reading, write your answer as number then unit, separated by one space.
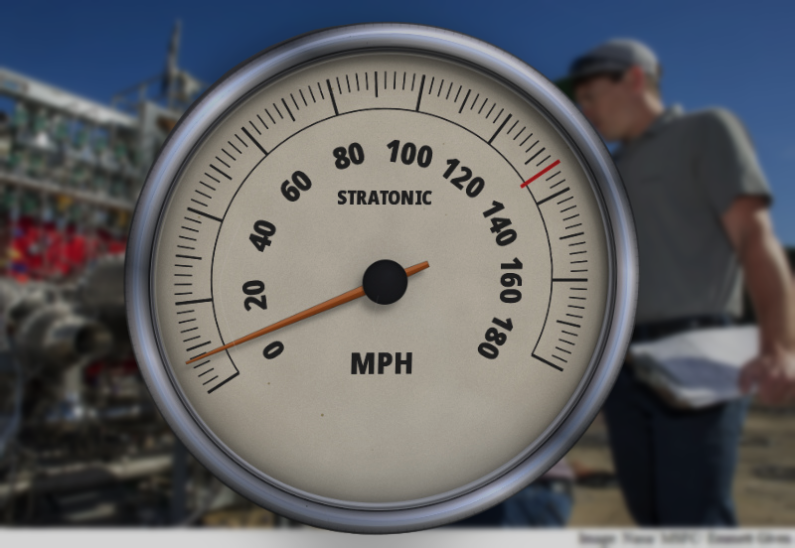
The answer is 8 mph
